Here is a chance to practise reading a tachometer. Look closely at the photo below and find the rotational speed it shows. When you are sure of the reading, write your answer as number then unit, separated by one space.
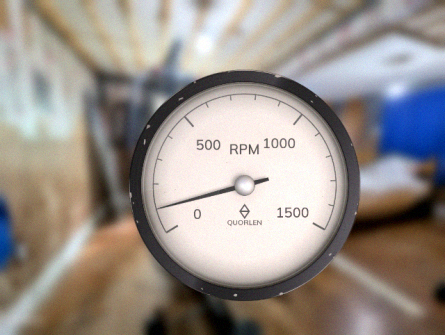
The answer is 100 rpm
